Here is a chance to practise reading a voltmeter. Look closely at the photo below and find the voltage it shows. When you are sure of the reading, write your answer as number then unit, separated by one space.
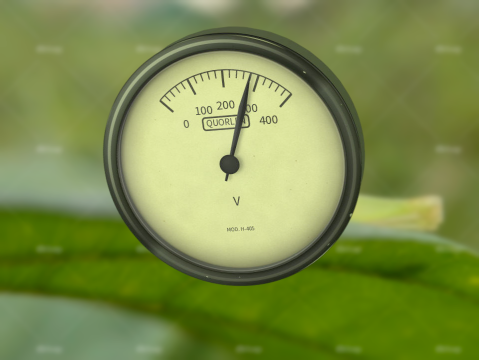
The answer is 280 V
